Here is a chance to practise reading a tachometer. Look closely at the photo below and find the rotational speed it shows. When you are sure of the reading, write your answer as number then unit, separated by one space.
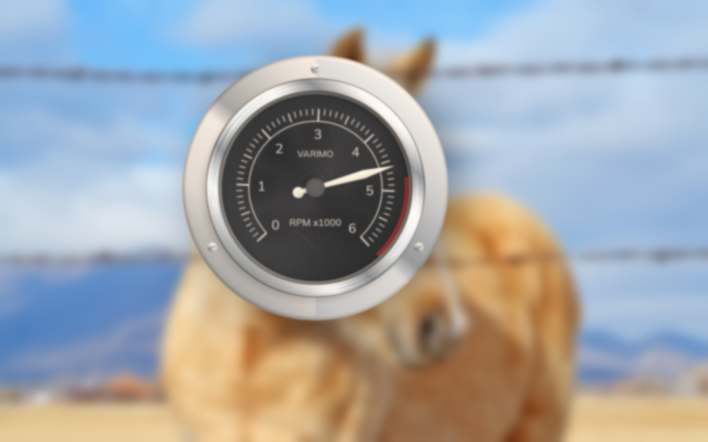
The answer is 4600 rpm
